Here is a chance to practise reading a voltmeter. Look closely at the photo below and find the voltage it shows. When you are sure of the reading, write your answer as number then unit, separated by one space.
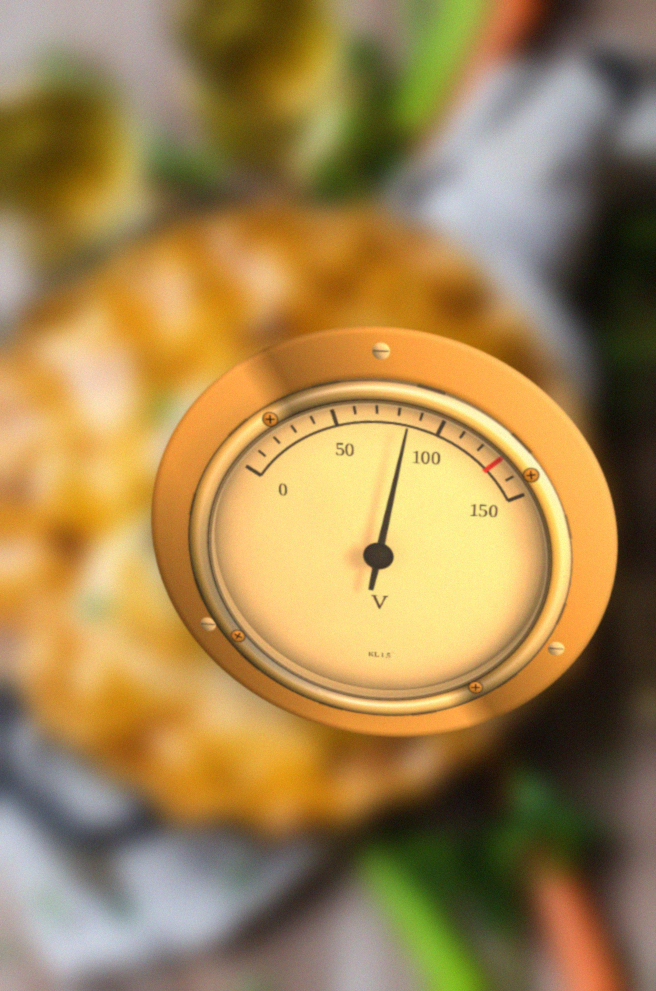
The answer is 85 V
